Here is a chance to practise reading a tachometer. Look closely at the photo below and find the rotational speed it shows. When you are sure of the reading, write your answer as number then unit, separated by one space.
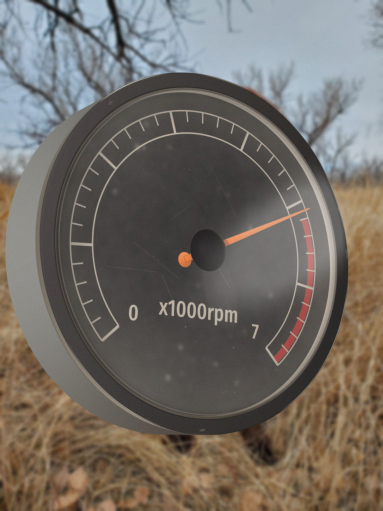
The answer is 5100 rpm
